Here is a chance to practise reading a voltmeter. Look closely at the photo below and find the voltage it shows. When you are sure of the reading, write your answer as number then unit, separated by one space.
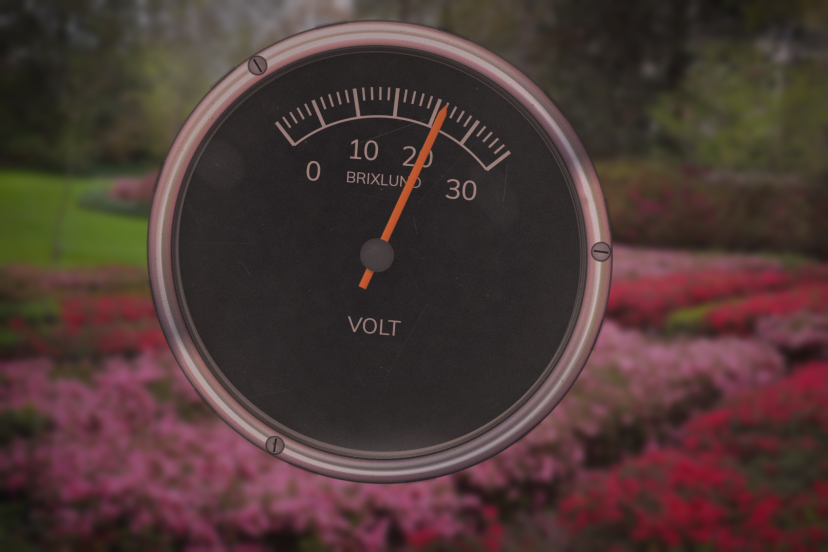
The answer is 21 V
